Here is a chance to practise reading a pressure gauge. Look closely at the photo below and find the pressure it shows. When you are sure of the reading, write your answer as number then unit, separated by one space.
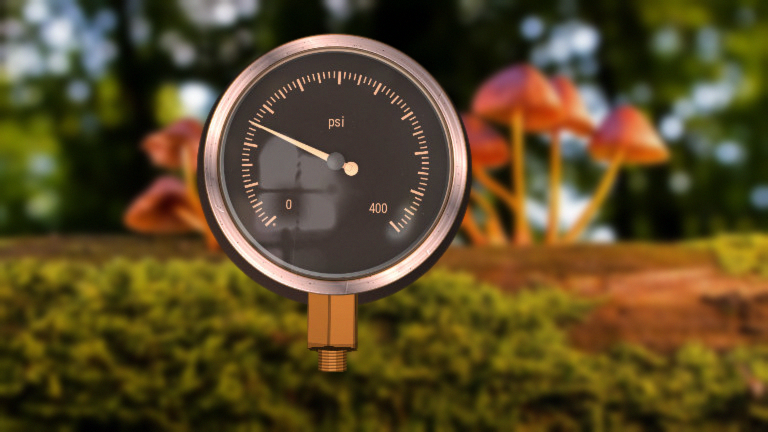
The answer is 100 psi
